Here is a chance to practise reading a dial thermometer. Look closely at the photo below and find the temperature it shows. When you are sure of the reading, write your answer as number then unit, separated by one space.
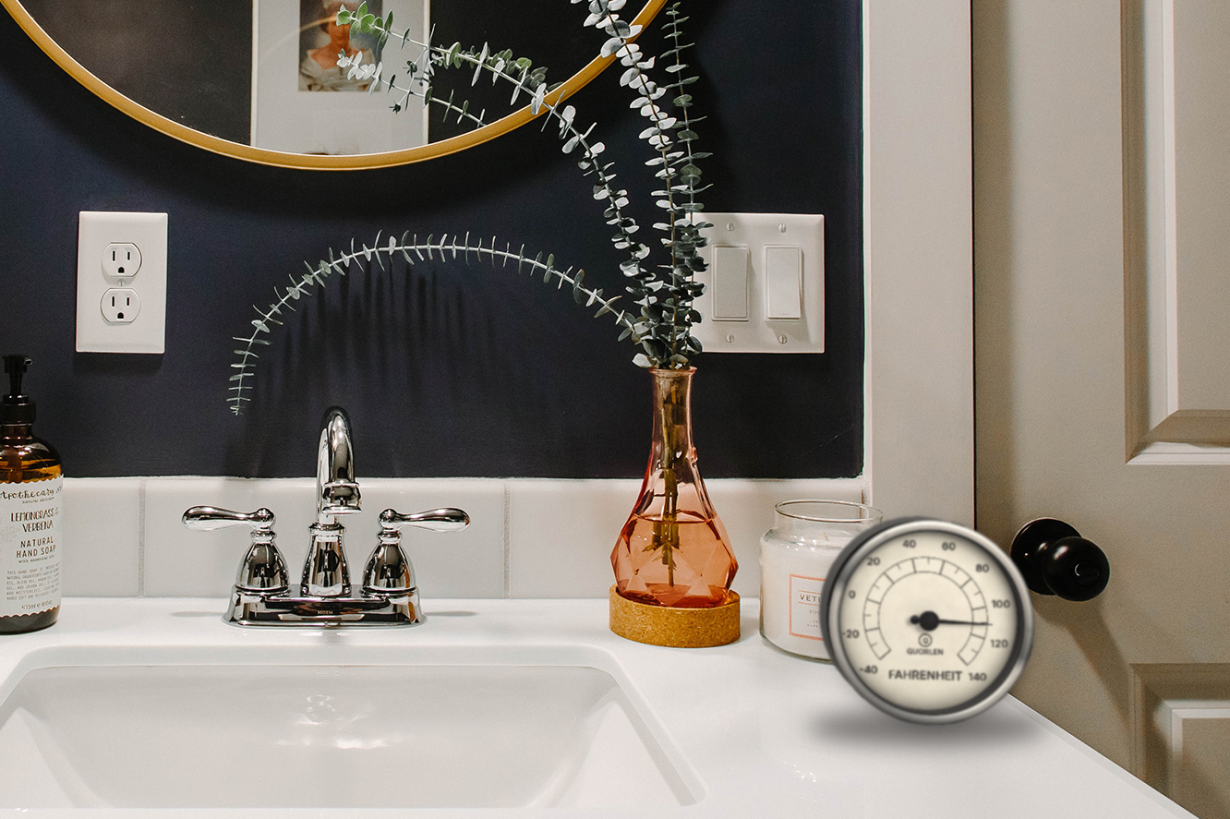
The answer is 110 °F
